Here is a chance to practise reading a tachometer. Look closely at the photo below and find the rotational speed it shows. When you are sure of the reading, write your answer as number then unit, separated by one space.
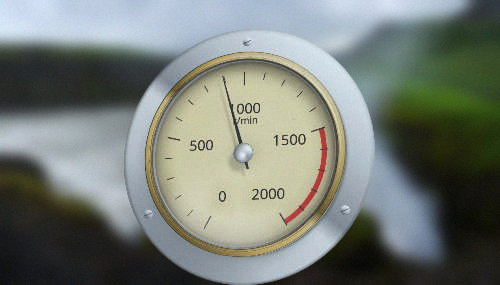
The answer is 900 rpm
